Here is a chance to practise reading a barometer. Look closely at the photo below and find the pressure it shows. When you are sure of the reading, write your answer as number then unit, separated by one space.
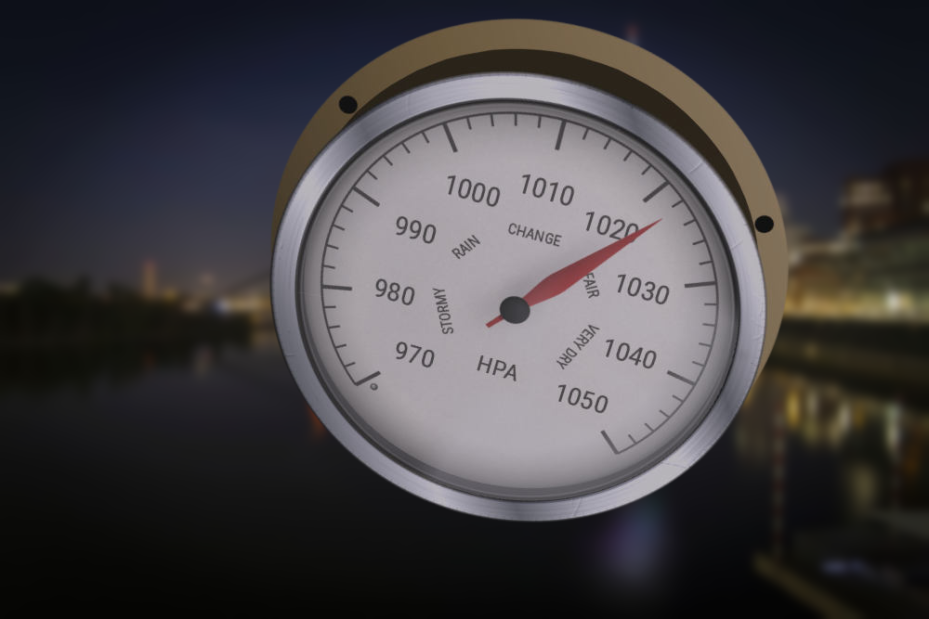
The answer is 1022 hPa
